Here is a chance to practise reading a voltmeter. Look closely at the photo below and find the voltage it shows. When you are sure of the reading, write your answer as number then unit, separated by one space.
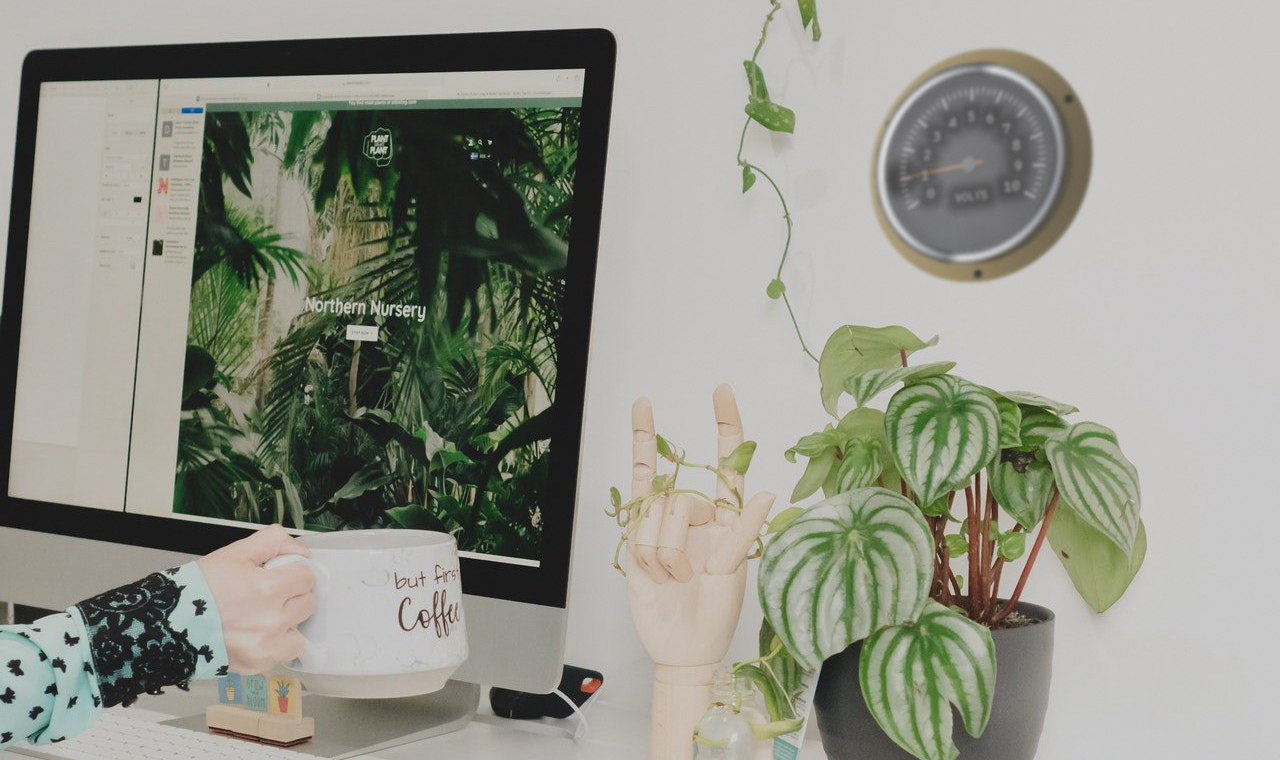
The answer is 1 V
